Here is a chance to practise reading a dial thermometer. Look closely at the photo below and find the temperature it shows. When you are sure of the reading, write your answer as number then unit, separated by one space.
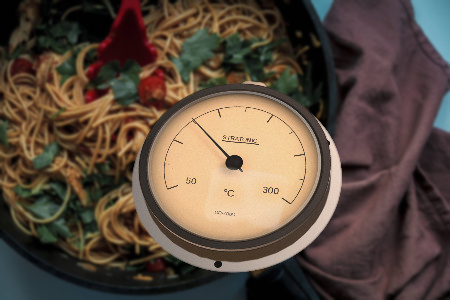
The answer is 125 °C
